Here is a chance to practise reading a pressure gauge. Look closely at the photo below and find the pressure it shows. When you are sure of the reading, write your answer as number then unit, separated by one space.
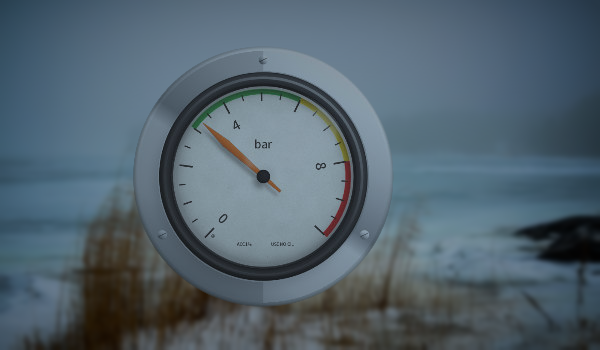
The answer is 3.25 bar
